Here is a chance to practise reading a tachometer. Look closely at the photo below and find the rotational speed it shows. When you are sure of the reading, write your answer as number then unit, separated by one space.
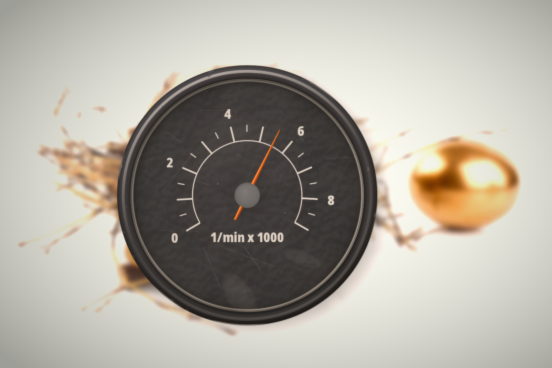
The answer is 5500 rpm
